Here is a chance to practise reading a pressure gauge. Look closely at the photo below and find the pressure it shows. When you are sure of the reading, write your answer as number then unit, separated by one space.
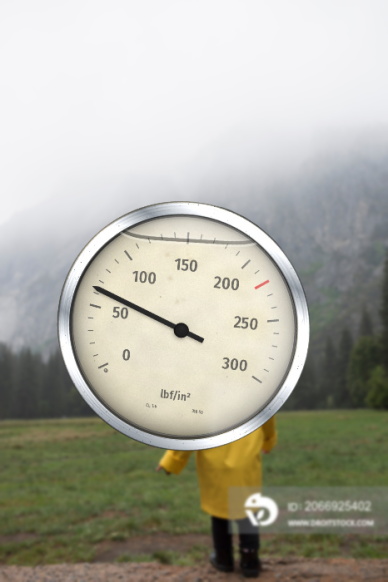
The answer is 65 psi
